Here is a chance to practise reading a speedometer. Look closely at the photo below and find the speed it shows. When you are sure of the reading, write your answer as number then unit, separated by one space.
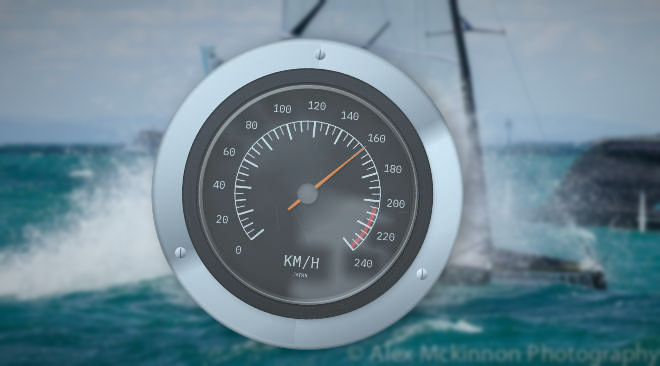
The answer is 160 km/h
